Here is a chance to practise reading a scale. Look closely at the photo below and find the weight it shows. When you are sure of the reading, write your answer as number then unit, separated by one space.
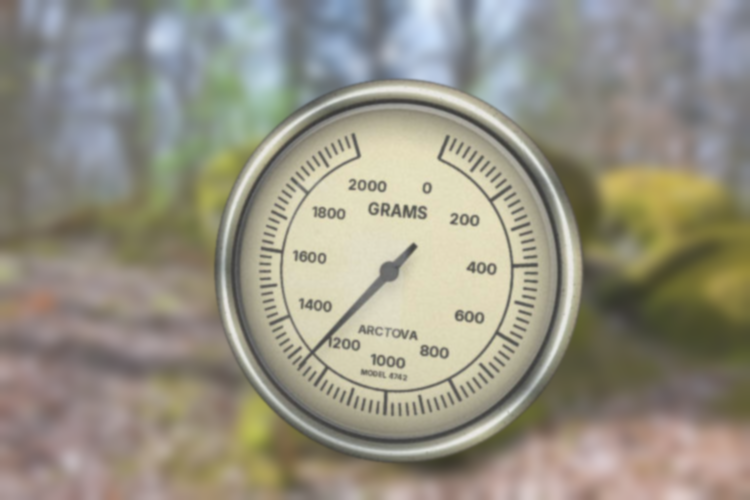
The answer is 1260 g
